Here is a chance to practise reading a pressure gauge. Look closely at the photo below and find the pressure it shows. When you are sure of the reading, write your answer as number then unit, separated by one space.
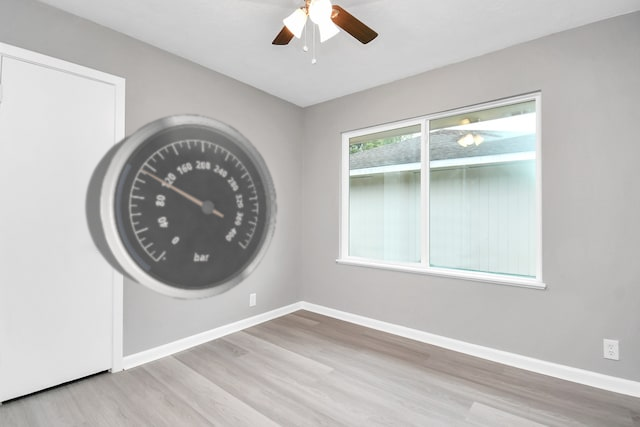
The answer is 110 bar
